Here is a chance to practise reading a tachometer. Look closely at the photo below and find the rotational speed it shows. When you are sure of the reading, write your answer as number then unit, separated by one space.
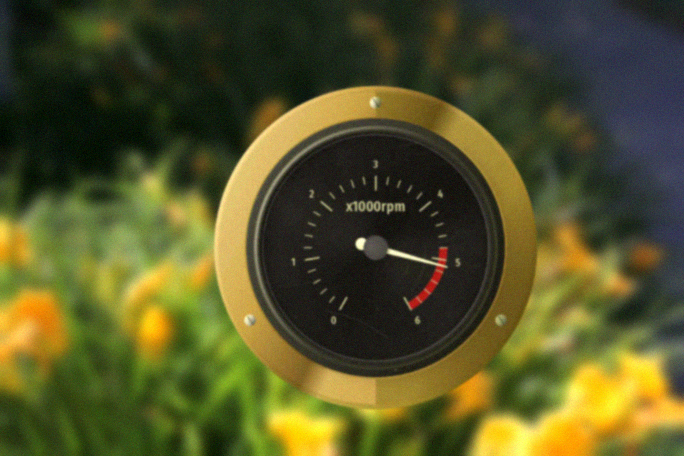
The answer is 5100 rpm
